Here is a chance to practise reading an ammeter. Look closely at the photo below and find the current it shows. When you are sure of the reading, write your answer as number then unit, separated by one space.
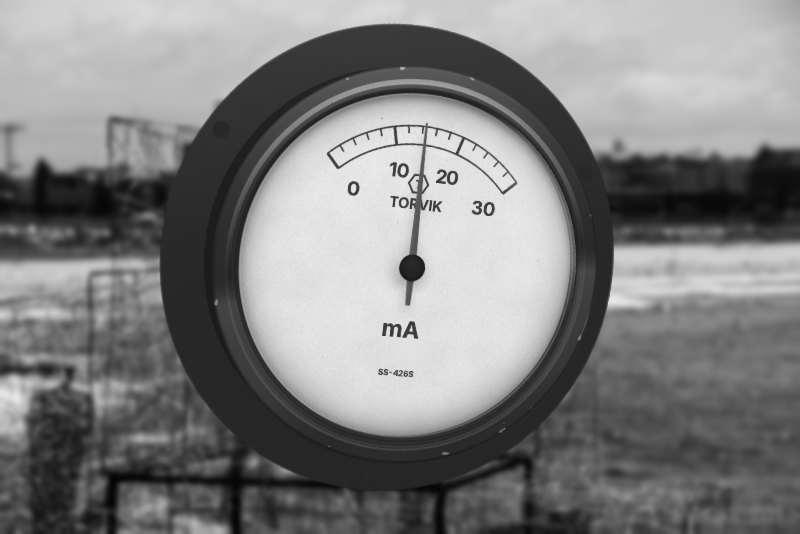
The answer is 14 mA
